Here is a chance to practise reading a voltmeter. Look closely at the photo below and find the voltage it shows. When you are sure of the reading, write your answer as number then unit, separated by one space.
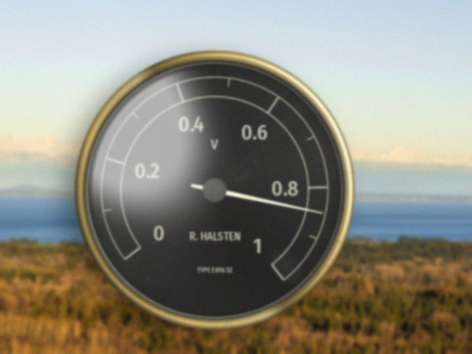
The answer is 0.85 V
